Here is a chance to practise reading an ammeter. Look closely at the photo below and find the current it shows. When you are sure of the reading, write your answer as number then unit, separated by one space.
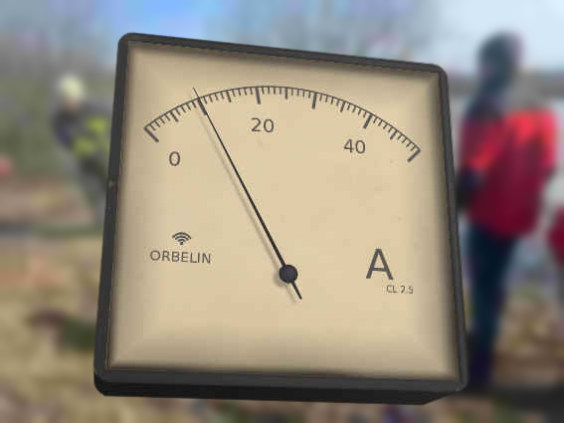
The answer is 10 A
